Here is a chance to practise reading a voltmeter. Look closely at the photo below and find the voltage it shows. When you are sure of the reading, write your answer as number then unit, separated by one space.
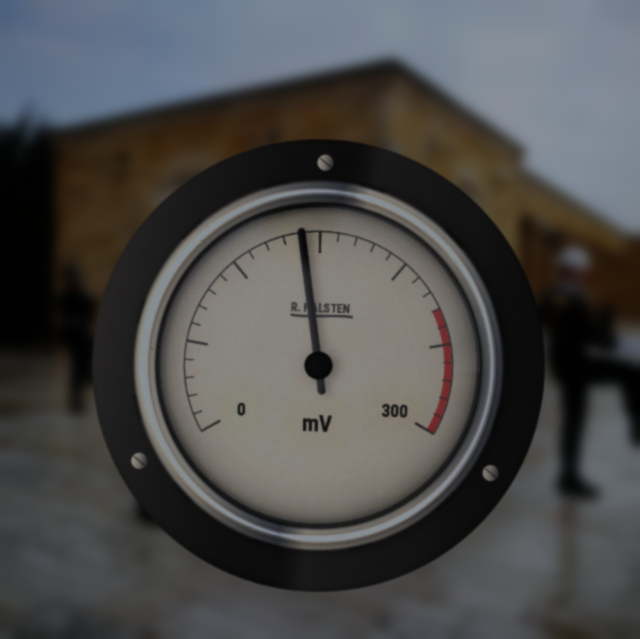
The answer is 140 mV
